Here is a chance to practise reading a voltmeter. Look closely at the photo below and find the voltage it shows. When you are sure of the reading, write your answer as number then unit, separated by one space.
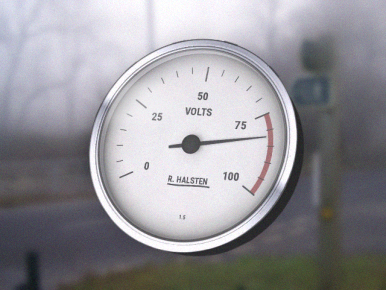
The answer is 82.5 V
